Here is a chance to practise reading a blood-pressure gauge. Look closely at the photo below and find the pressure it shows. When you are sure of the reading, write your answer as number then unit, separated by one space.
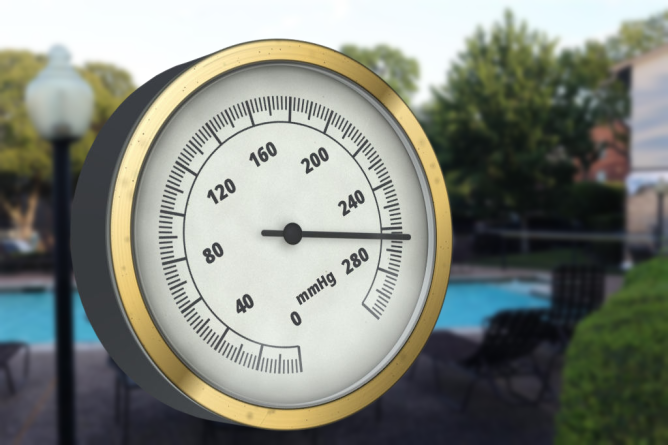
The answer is 264 mmHg
